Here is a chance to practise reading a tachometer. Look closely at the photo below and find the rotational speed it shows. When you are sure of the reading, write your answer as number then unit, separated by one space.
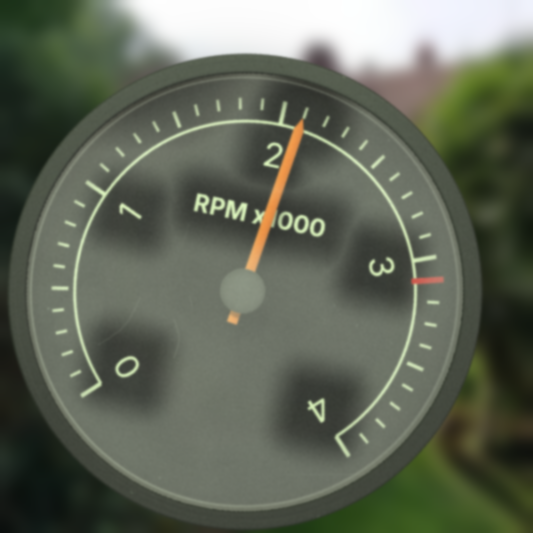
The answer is 2100 rpm
